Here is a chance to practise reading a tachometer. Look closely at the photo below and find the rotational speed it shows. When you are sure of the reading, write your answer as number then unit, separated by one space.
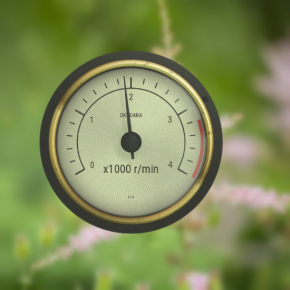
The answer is 1900 rpm
